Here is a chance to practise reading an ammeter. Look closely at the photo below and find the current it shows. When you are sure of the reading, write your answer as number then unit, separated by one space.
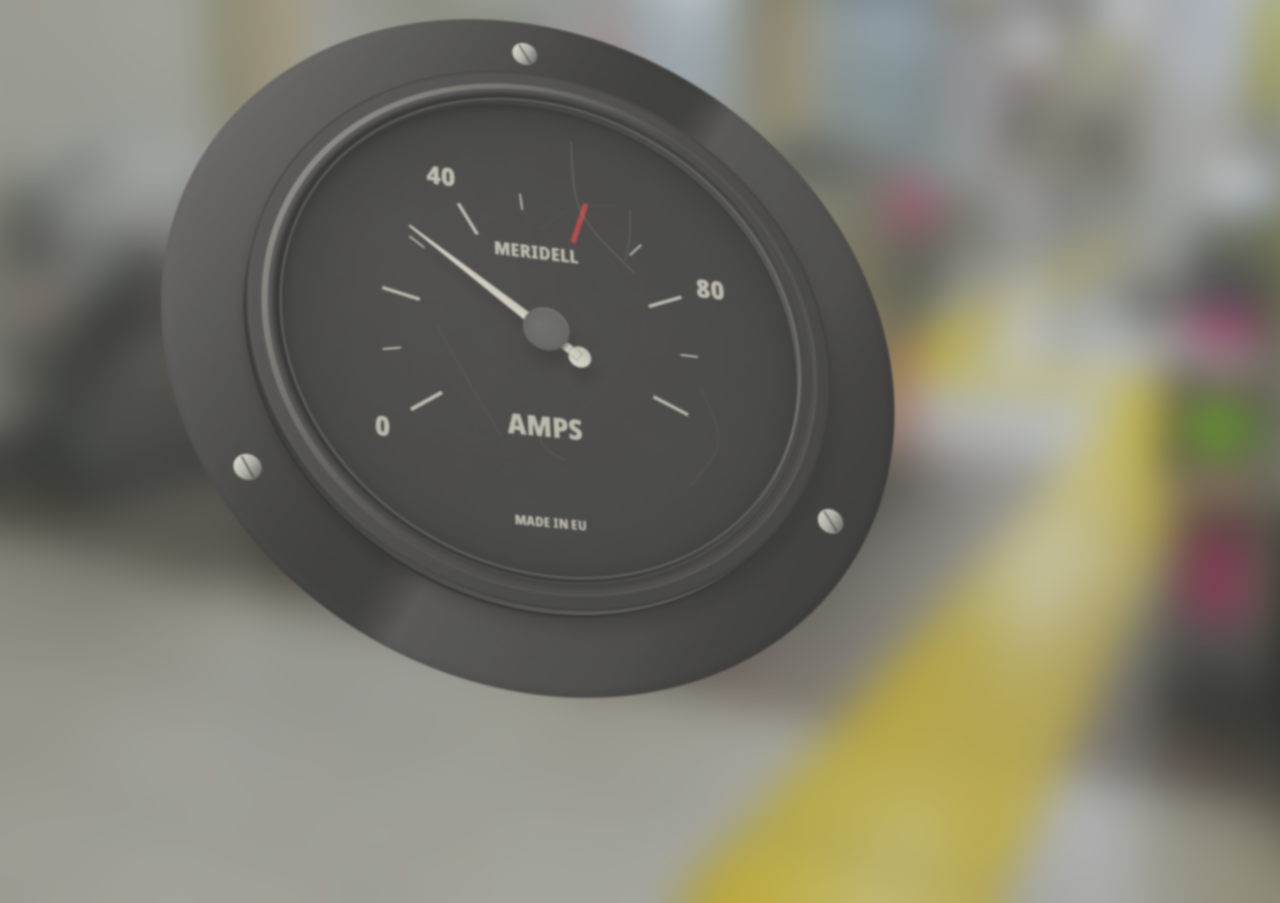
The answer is 30 A
